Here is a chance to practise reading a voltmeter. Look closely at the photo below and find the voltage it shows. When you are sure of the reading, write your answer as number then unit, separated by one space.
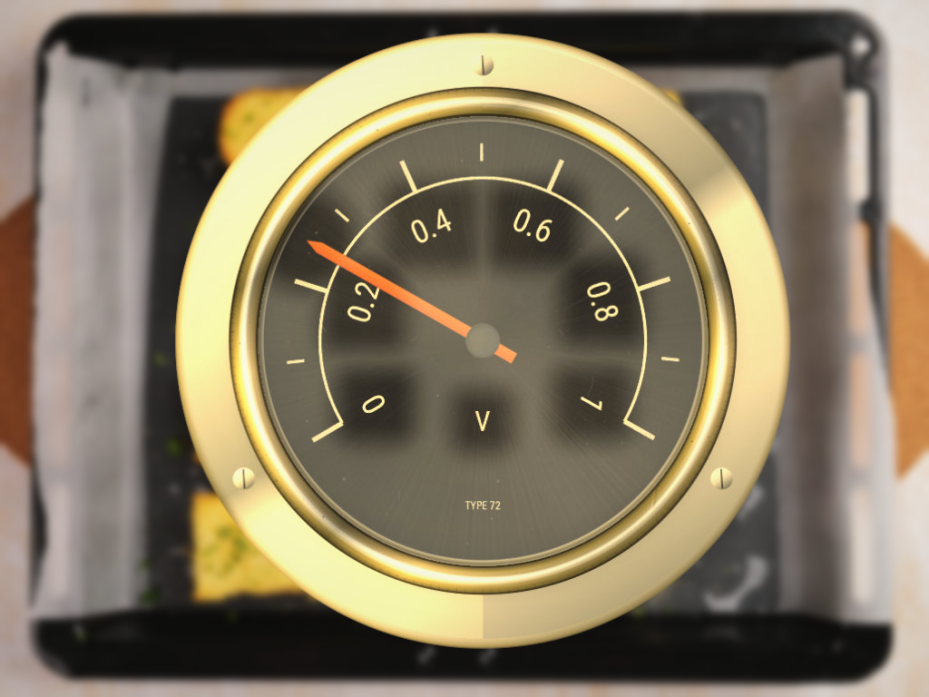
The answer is 0.25 V
